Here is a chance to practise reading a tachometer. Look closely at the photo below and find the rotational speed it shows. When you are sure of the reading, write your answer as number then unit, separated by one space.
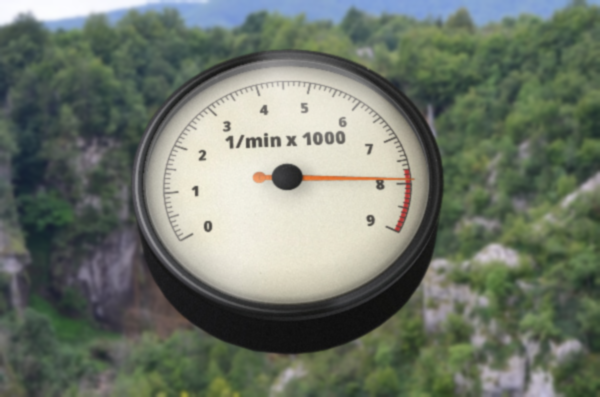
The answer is 8000 rpm
